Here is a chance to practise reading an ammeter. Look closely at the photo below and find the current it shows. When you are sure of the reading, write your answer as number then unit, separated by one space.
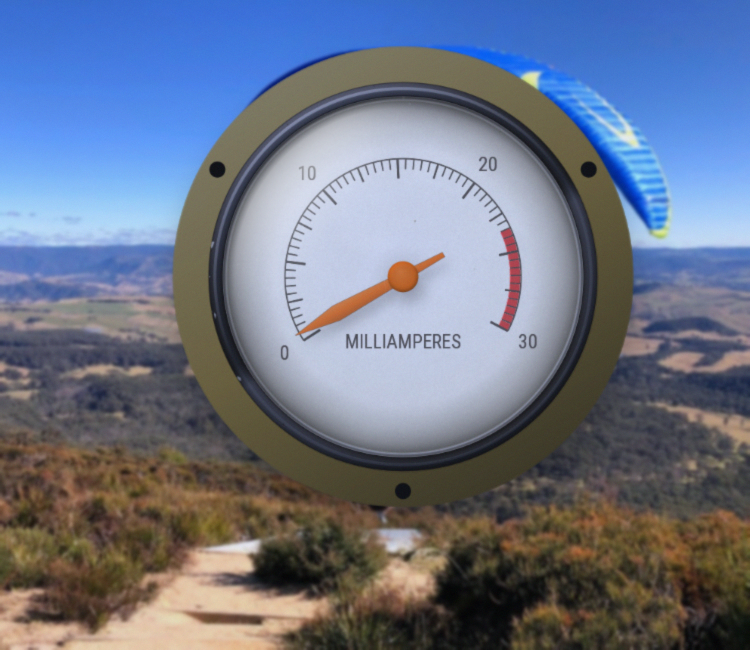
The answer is 0.5 mA
